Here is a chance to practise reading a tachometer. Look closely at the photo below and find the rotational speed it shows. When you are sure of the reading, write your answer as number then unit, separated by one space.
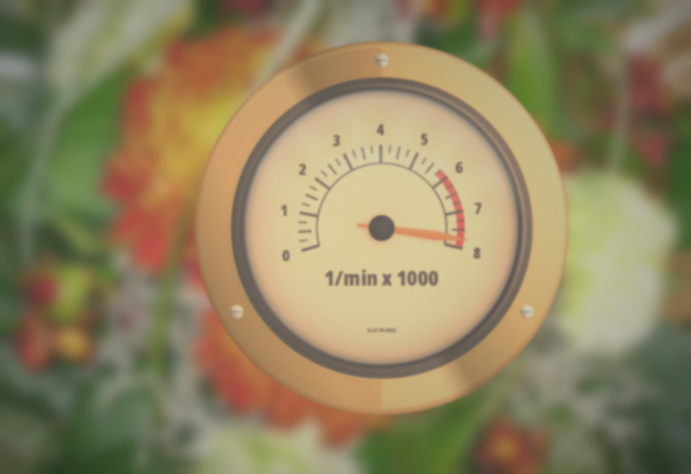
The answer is 7750 rpm
